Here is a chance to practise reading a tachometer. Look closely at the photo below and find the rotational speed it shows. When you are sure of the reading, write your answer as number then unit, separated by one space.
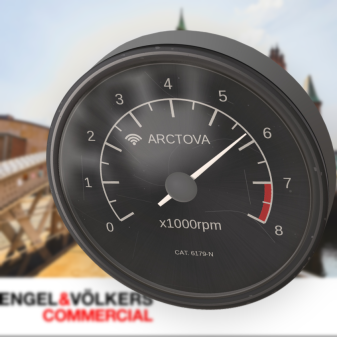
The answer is 5750 rpm
